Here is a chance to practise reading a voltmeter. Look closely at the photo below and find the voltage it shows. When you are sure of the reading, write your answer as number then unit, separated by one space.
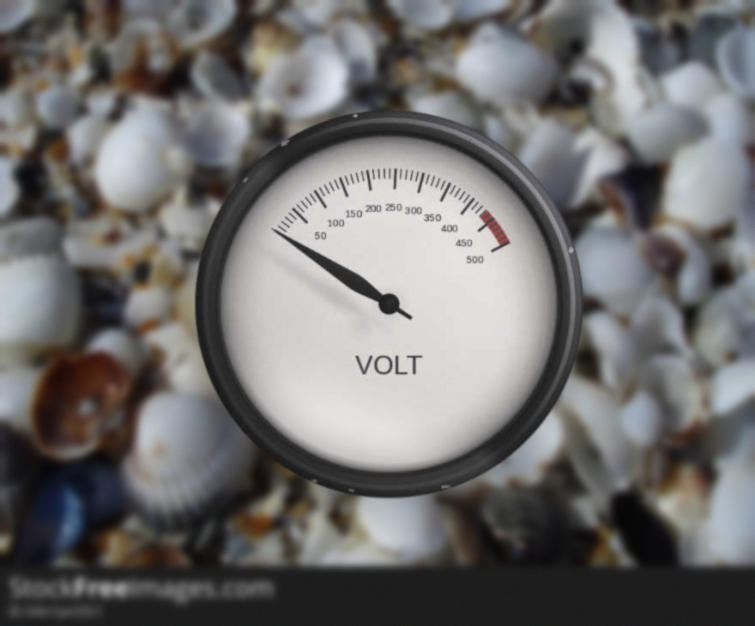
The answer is 0 V
